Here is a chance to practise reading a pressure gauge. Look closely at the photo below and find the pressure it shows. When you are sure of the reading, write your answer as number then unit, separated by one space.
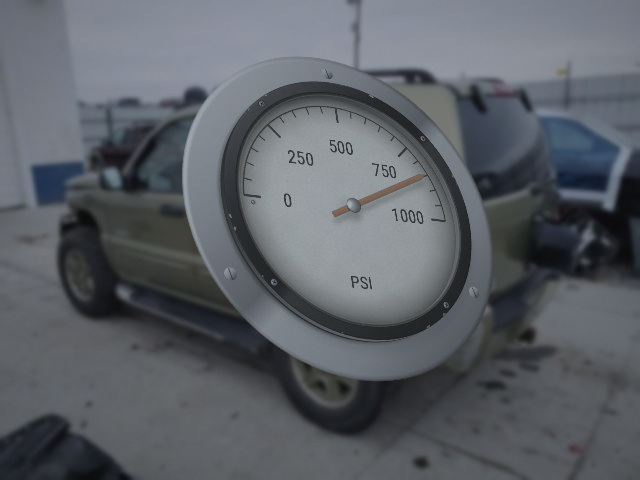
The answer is 850 psi
